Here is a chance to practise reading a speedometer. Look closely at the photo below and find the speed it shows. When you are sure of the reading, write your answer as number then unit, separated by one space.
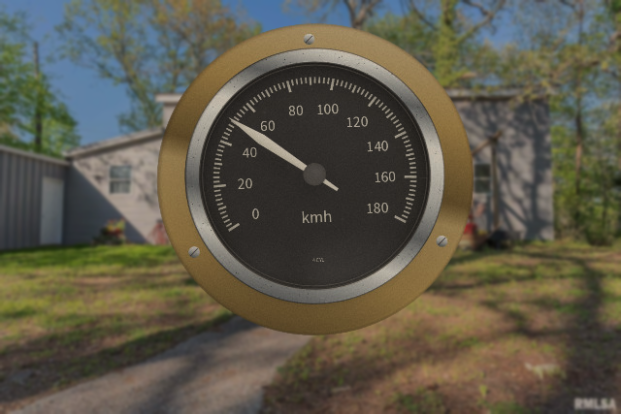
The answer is 50 km/h
